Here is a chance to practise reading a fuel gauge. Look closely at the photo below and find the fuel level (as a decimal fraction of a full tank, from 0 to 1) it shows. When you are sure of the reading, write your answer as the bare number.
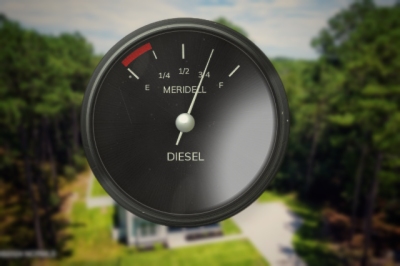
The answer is 0.75
